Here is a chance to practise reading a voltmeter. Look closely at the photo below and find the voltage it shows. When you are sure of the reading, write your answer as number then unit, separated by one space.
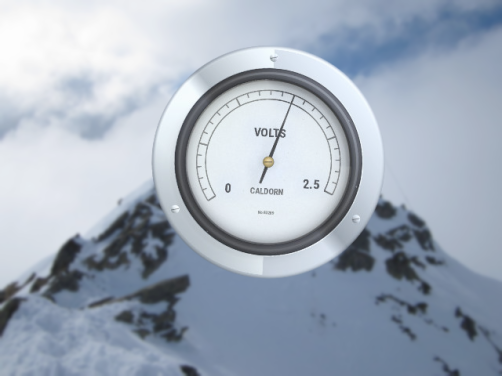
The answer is 1.5 V
